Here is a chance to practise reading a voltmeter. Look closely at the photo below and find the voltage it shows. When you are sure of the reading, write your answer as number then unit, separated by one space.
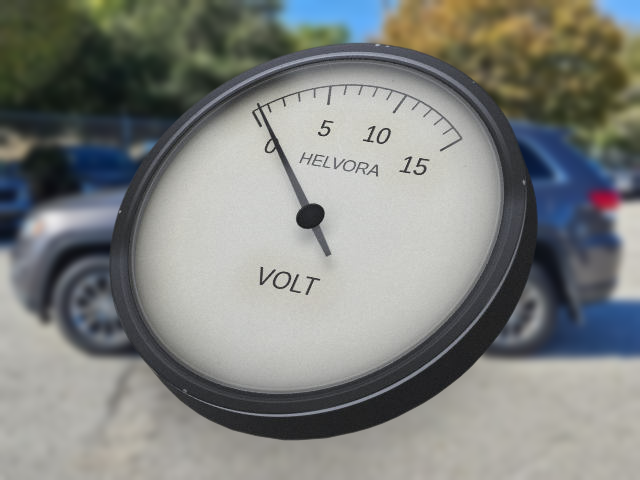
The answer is 0.5 V
